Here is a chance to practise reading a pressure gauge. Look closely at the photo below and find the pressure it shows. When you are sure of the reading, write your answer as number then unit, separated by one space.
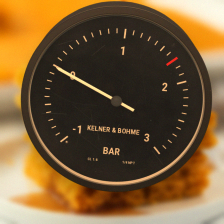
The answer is 0 bar
